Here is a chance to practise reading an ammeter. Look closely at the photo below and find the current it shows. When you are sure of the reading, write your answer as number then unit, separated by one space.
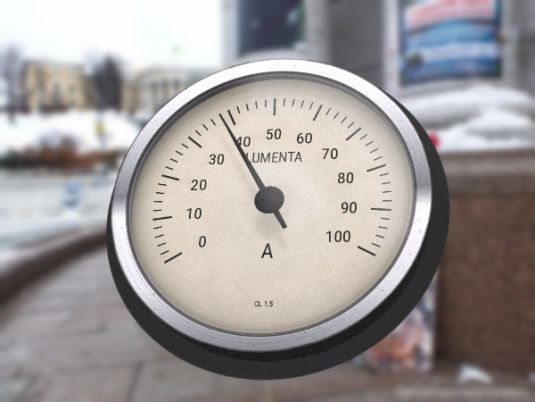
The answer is 38 A
